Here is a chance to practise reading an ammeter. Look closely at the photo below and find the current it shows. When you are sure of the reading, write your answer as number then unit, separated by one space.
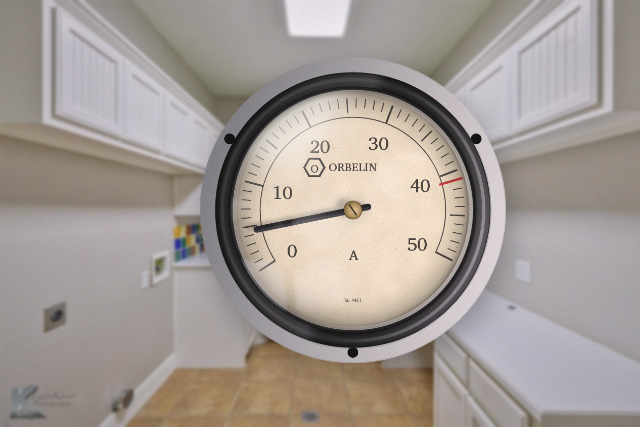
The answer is 4.5 A
